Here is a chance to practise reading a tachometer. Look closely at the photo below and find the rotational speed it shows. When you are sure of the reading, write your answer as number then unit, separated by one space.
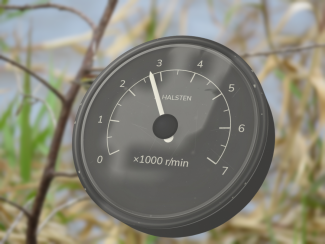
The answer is 2750 rpm
